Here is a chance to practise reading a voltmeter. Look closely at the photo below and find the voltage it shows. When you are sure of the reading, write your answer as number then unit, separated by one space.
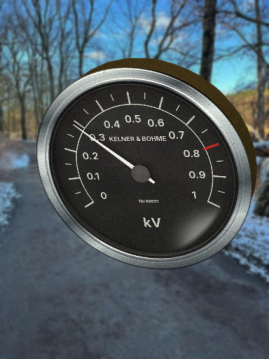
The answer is 0.3 kV
